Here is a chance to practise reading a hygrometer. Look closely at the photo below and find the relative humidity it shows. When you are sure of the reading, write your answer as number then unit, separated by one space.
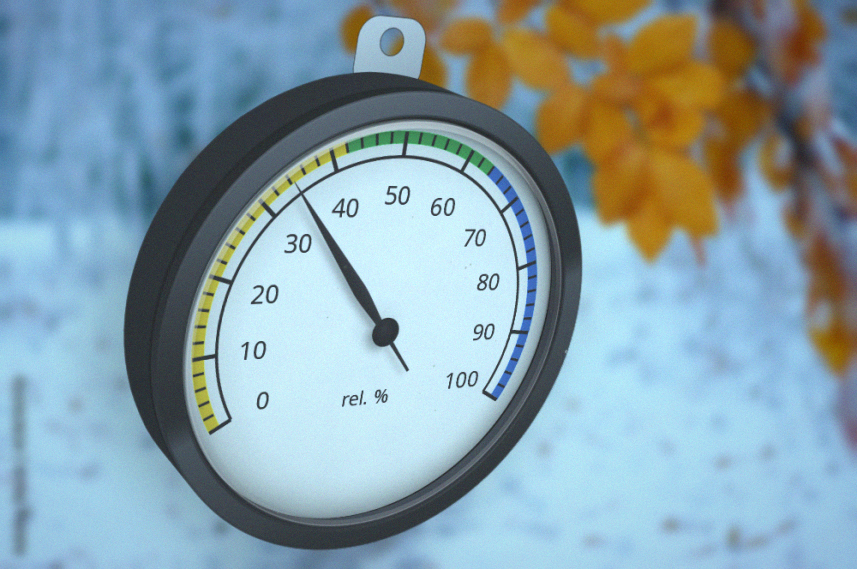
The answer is 34 %
